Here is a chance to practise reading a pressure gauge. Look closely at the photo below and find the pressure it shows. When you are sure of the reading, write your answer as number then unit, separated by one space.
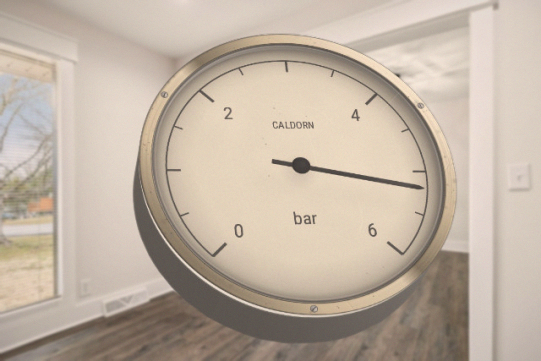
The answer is 5.25 bar
